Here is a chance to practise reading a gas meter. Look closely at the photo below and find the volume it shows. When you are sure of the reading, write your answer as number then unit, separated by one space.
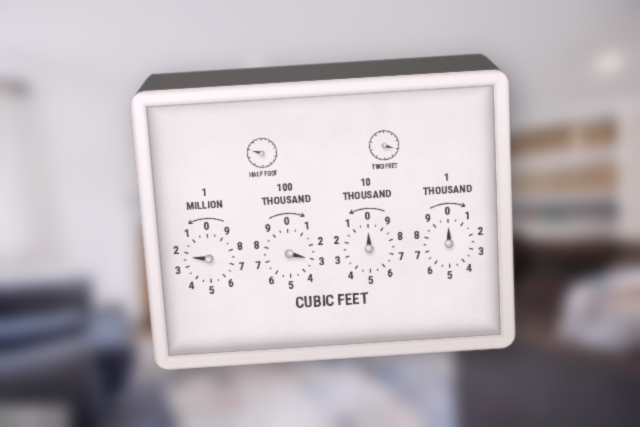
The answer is 230000 ft³
